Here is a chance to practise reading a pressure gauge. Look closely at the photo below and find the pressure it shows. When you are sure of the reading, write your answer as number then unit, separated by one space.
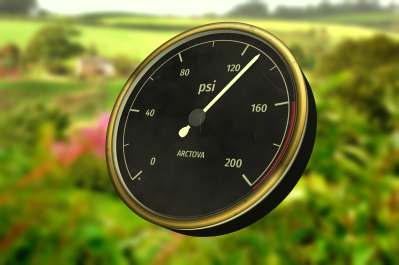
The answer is 130 psi
